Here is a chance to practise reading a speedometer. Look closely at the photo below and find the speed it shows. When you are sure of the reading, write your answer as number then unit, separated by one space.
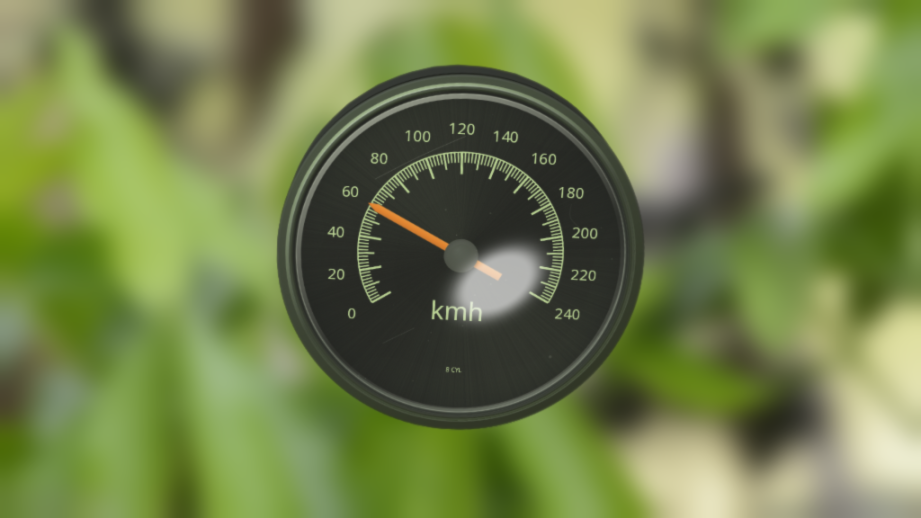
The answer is 60 km/h
